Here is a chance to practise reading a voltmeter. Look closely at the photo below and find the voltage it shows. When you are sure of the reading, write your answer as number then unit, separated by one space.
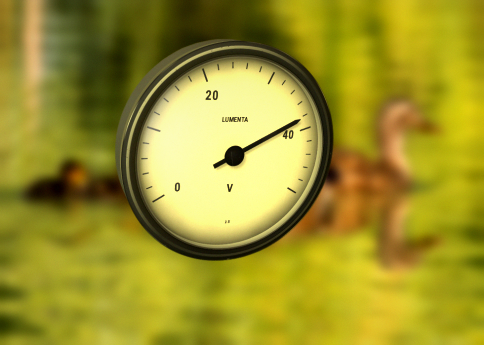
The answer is 38 V
